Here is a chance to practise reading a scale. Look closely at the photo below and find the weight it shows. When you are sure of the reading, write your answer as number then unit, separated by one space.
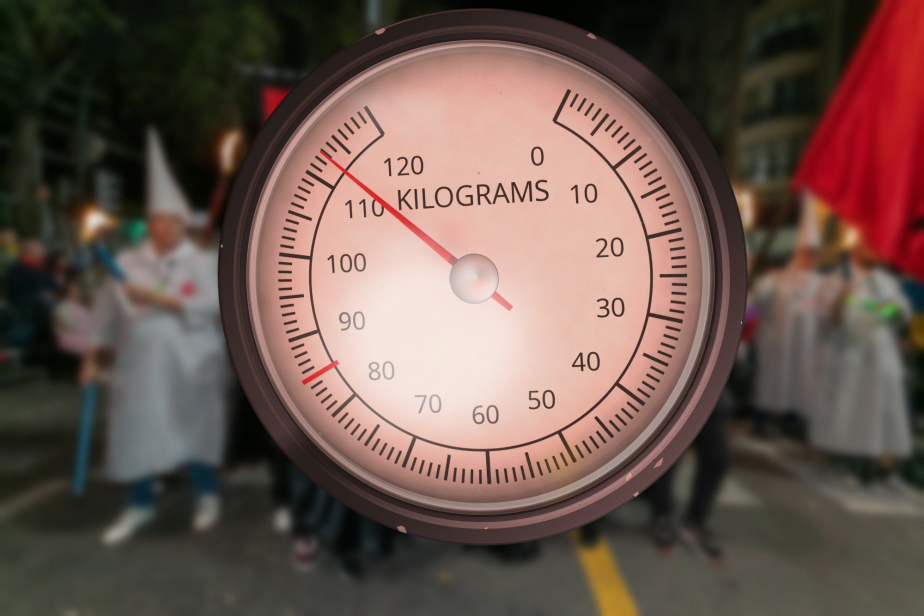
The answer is 113 kg
